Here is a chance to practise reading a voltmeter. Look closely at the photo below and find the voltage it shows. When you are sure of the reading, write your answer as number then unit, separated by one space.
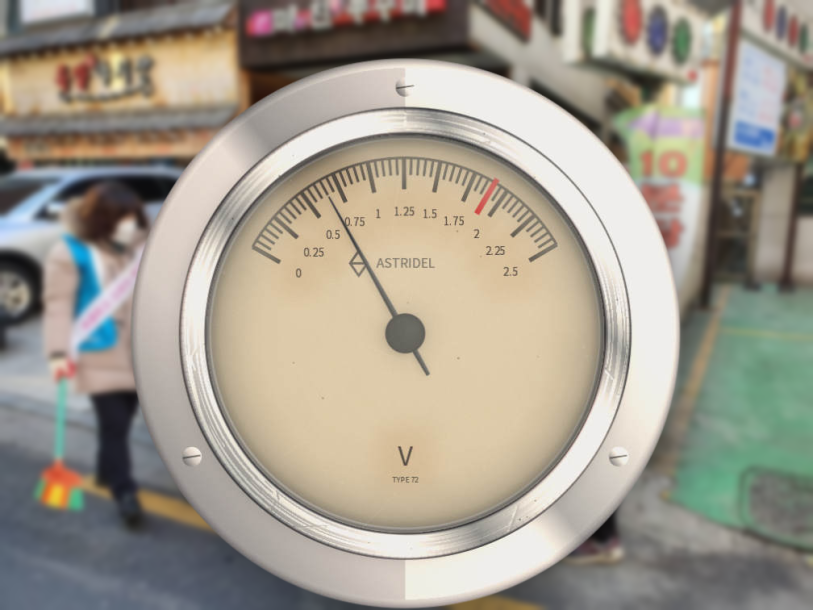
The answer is 0.65 V
